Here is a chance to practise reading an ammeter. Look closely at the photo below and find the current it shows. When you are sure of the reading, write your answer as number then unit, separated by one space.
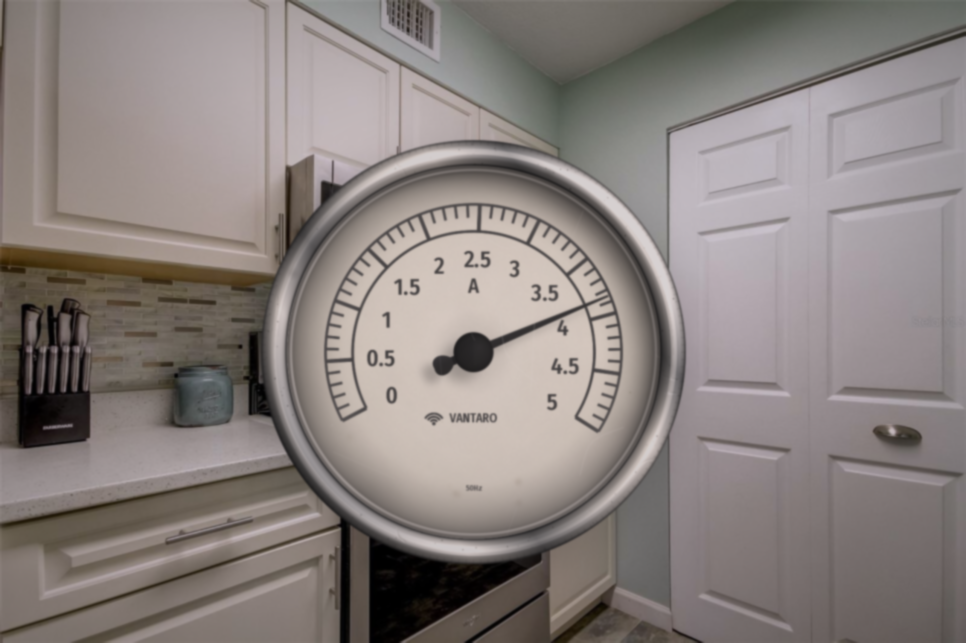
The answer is 3.85 A
